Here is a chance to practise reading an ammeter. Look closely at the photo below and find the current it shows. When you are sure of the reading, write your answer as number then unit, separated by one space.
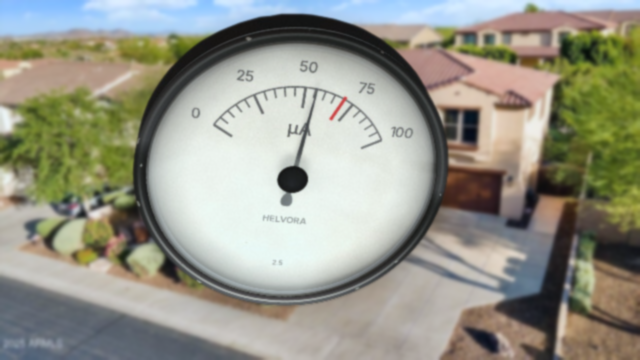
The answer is 55 µA
